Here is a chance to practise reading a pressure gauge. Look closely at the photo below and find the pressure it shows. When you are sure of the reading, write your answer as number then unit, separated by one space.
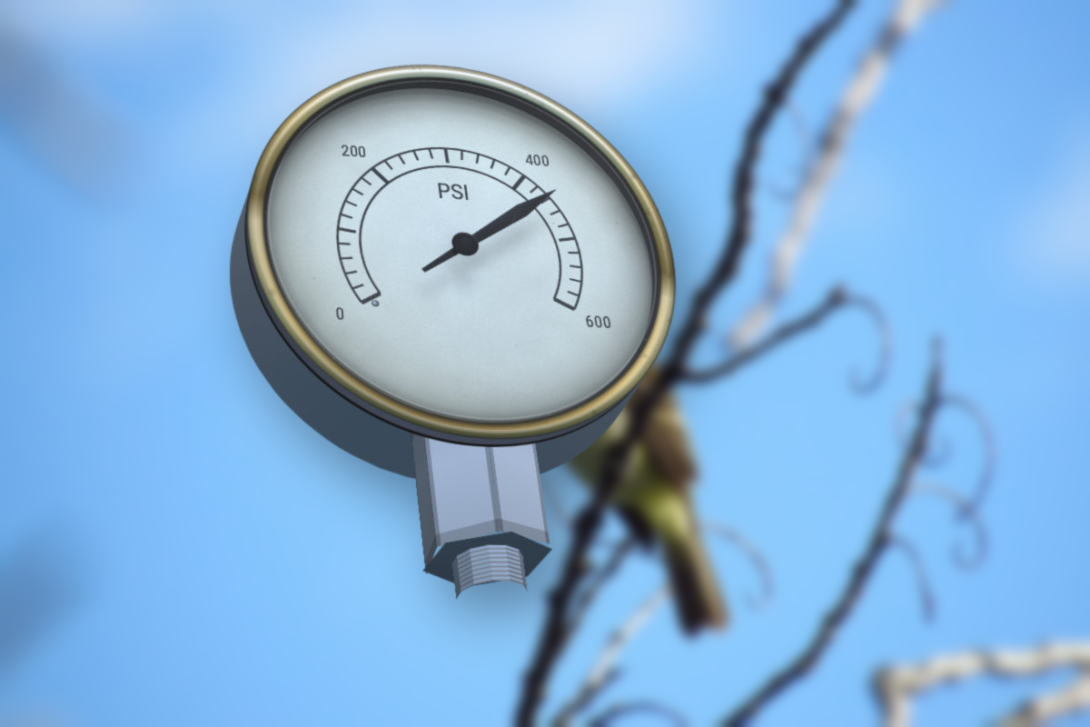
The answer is 440 psi
